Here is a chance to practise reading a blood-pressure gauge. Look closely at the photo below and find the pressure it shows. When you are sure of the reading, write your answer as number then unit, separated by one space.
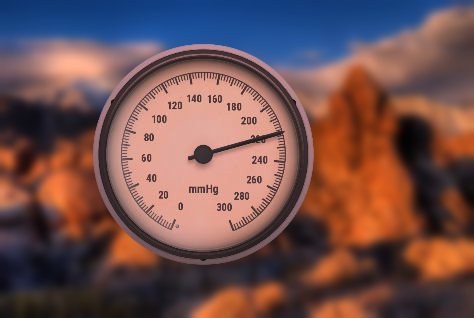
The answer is 220 mmHg
